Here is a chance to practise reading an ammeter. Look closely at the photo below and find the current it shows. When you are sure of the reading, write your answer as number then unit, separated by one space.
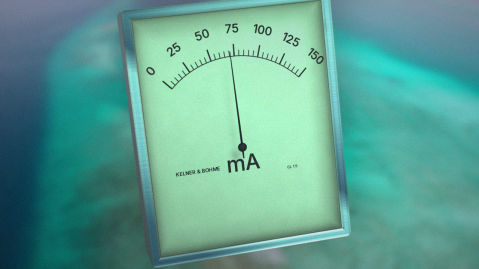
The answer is 70 mA
